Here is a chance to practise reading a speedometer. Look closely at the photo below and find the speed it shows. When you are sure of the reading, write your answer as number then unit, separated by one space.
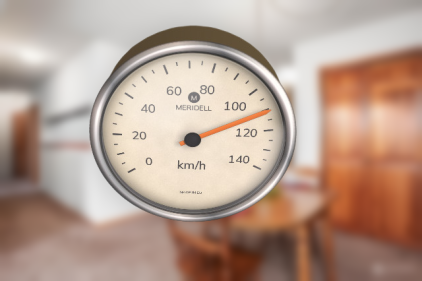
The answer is 110 km/h
